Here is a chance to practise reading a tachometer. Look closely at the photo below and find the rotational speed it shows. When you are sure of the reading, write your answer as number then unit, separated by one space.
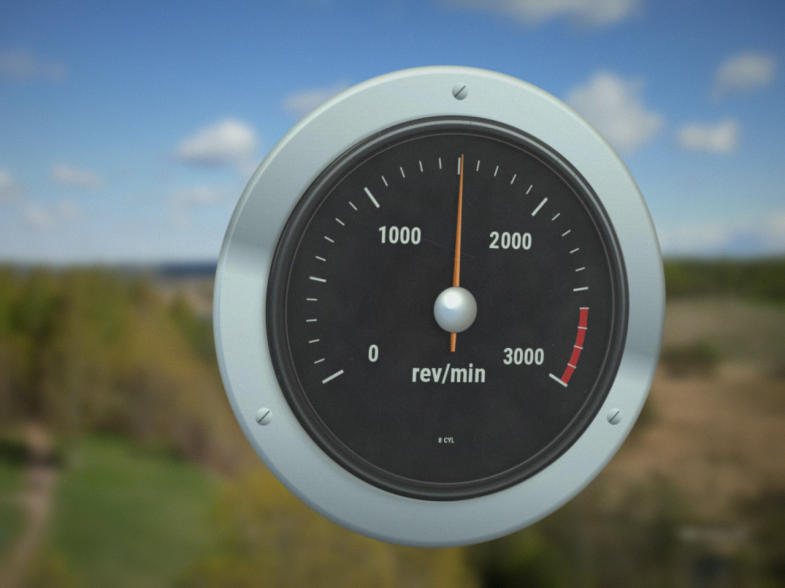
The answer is 1500 rpm
